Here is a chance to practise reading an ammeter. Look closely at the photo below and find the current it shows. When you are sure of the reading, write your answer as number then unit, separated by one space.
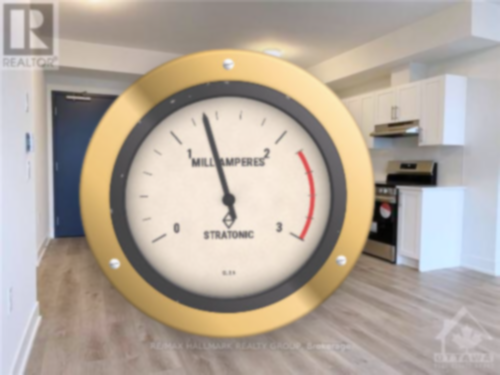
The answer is 1.3 mA
